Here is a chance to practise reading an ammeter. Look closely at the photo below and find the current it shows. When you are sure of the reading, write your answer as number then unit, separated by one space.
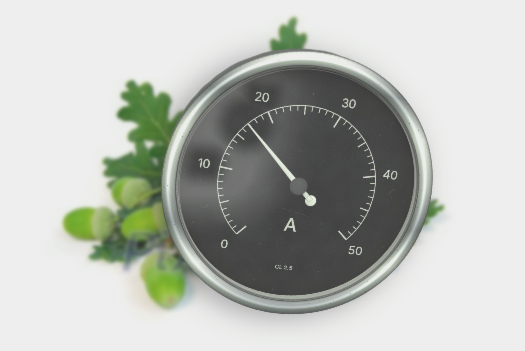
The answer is 17 A
